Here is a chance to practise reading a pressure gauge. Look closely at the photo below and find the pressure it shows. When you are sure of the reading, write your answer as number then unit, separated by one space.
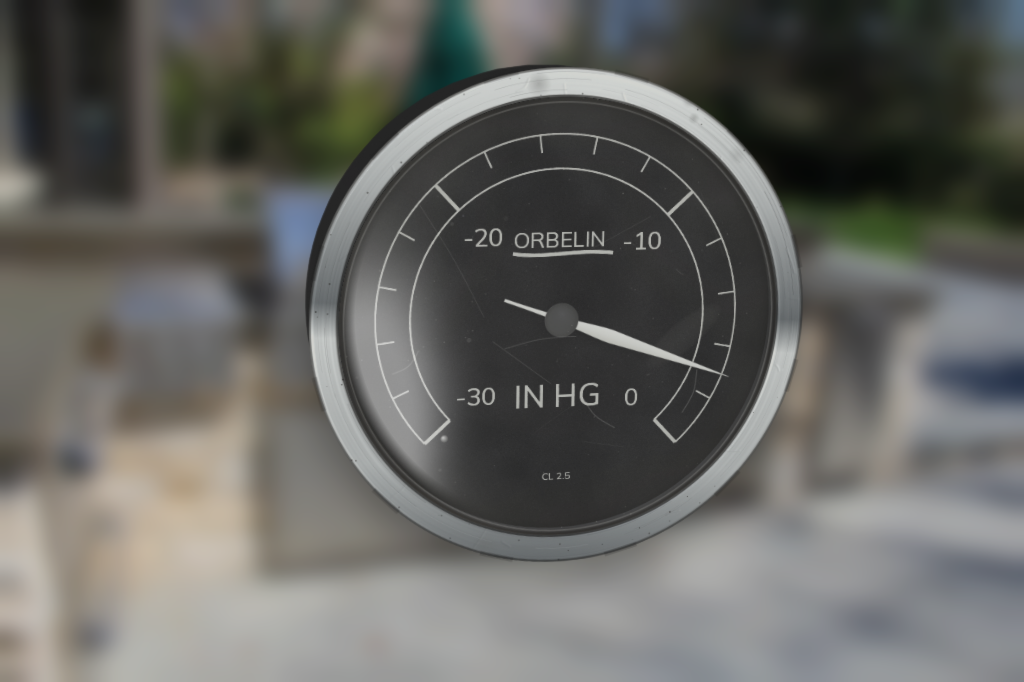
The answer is -3 inHg
